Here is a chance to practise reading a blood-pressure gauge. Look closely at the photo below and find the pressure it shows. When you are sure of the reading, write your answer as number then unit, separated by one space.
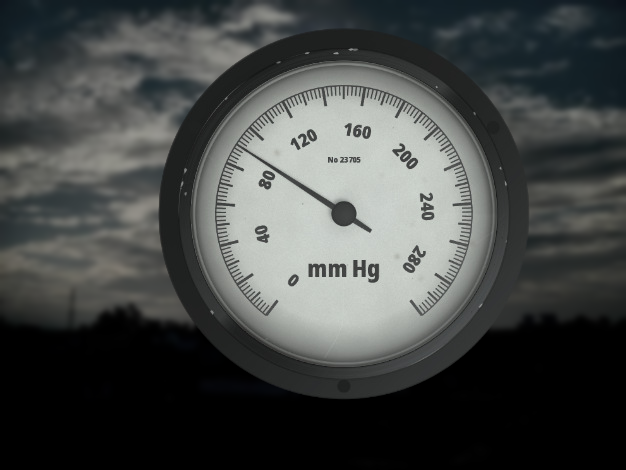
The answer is 90 mmHg
